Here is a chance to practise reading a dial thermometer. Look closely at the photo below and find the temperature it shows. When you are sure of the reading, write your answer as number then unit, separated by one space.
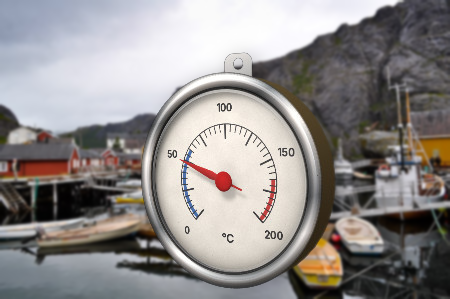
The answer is 50 °C
